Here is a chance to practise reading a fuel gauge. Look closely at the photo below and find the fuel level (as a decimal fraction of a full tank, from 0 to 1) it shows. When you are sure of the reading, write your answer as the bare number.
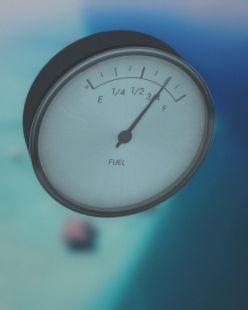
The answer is 0.75
